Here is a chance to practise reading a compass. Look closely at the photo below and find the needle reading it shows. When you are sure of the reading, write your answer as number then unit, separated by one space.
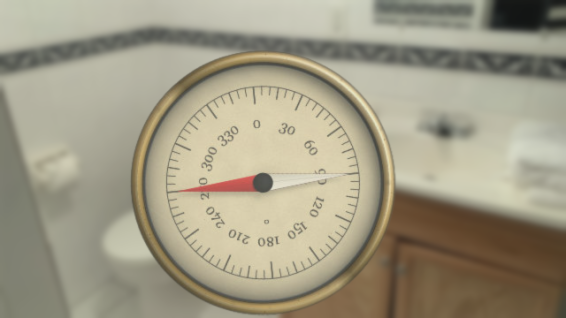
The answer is 270 °
